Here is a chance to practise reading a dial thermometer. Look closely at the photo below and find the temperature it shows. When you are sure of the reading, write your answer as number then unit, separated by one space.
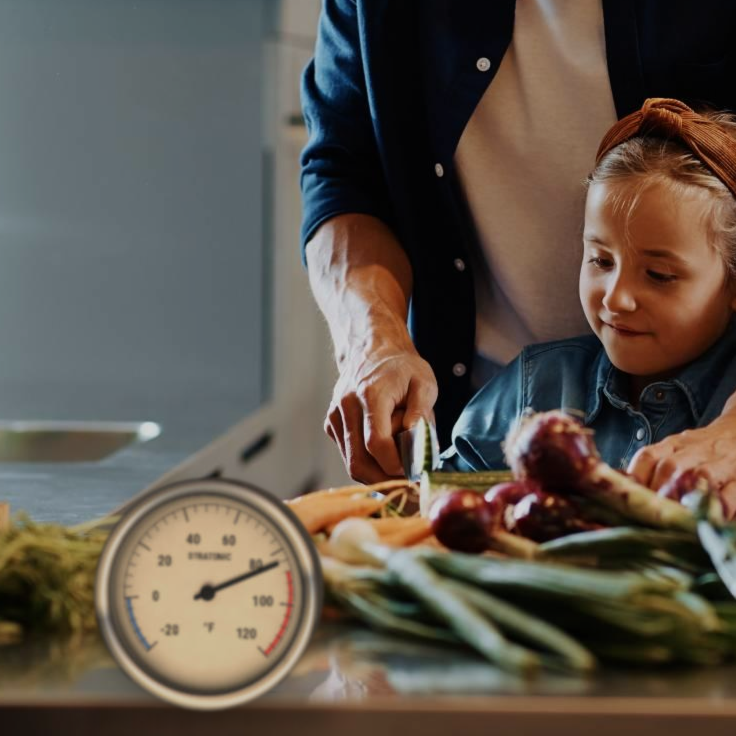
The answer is 84 °F
